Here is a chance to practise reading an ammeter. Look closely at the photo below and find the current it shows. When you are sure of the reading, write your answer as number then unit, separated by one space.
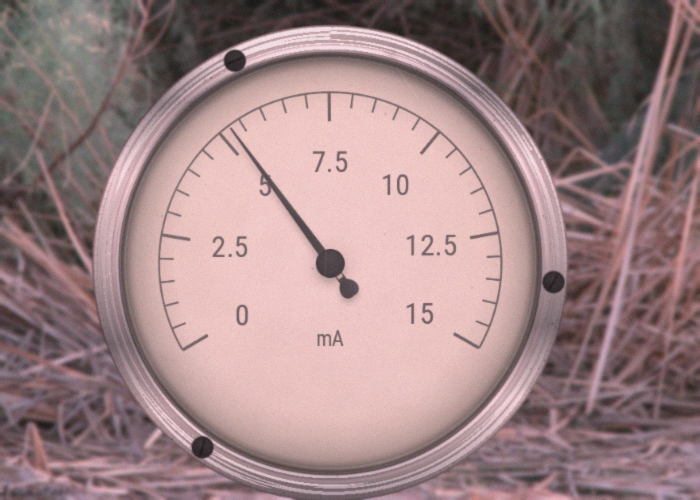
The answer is 5.25 mA
